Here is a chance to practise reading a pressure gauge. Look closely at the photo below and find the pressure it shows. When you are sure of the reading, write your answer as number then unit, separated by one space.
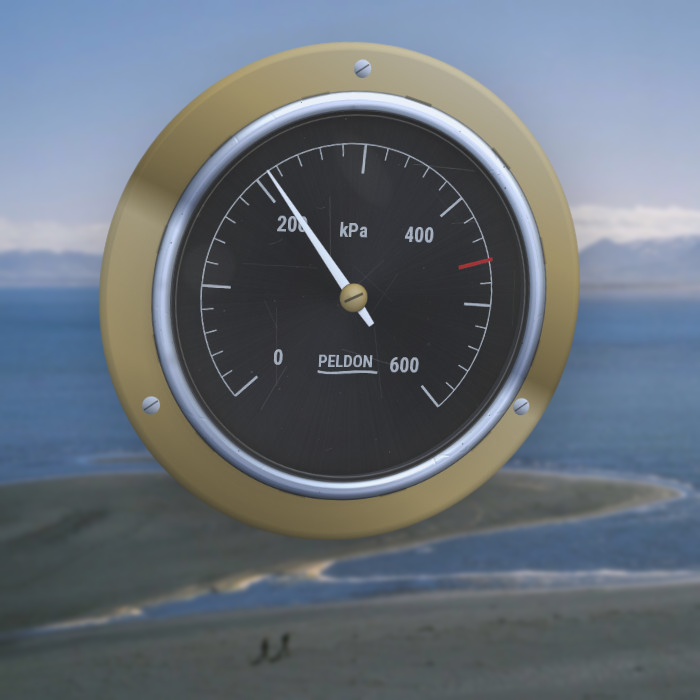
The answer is 210 kPa
